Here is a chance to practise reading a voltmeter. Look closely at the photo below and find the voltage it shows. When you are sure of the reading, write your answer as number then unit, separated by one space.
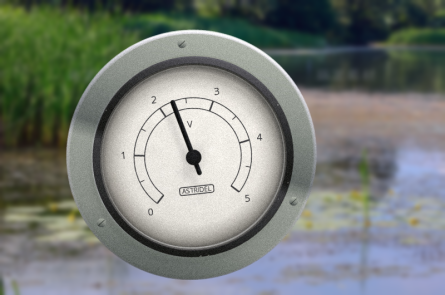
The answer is 2.25 V
